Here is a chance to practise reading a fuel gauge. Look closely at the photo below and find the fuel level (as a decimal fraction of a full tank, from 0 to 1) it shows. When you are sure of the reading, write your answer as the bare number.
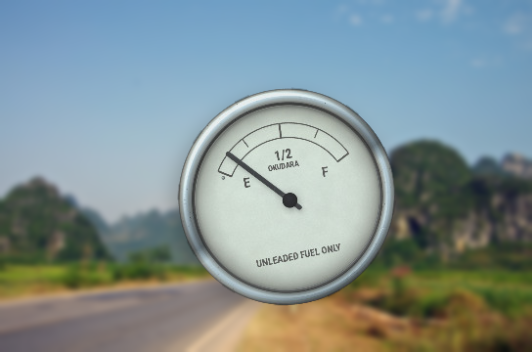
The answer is 0.125
